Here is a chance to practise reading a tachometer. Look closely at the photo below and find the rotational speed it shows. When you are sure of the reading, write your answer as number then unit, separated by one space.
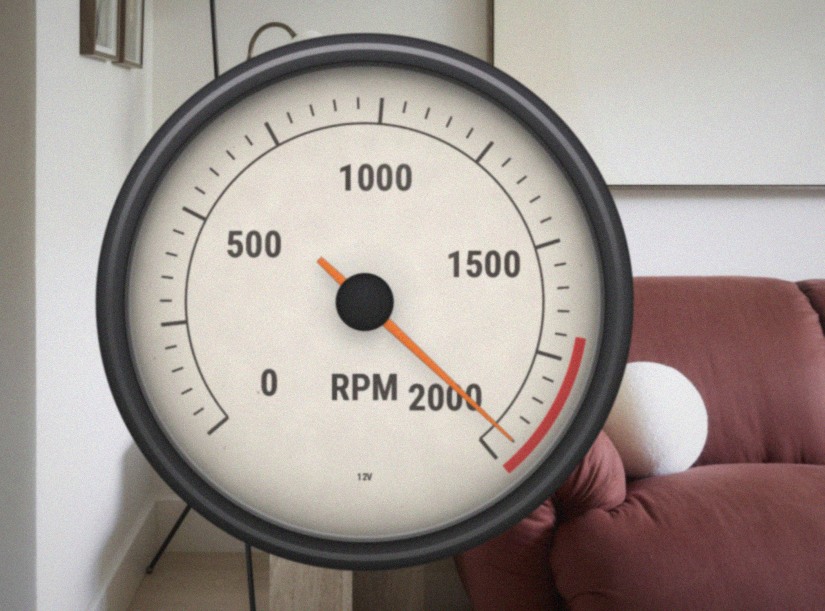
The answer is 1950 rpm
